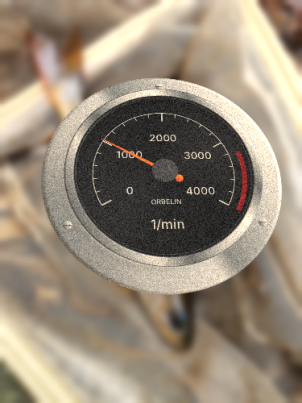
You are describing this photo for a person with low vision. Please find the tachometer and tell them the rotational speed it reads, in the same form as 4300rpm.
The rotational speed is 1000rpm
